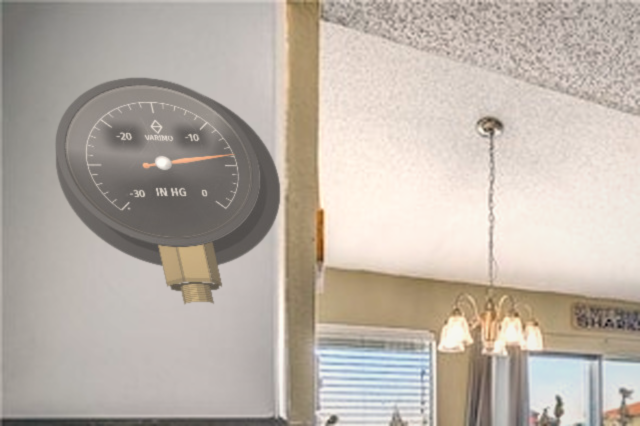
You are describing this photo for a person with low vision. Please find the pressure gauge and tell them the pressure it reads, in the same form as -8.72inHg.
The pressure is -6inHg
